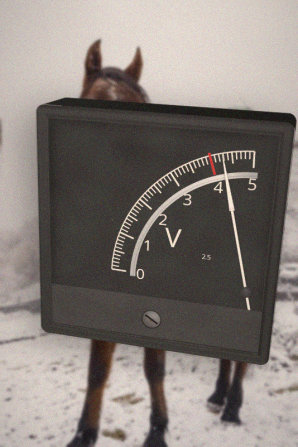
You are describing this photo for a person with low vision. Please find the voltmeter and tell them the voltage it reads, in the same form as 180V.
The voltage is 4.3V
